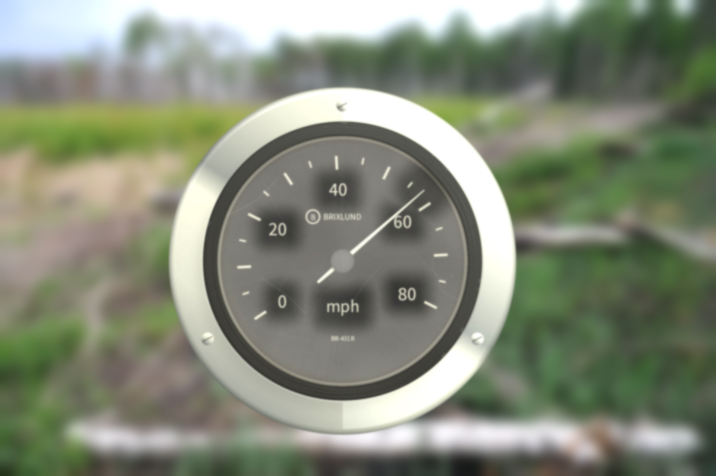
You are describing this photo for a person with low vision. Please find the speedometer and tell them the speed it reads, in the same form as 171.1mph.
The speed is 57.5mph
